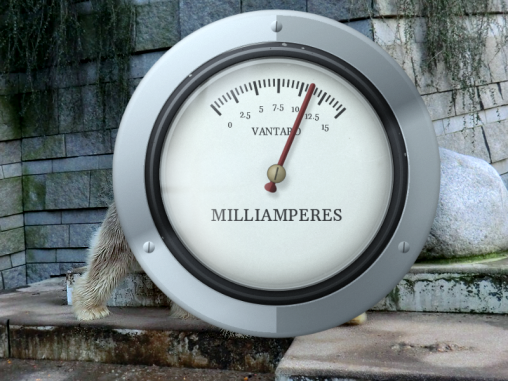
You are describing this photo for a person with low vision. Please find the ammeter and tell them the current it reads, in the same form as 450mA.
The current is 11mA
